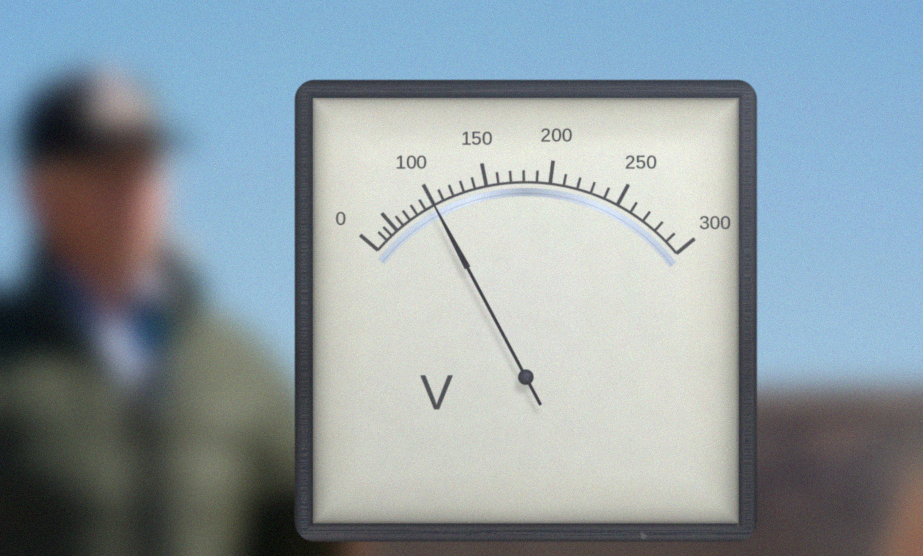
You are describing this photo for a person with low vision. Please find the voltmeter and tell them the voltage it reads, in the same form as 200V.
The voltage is 100V
